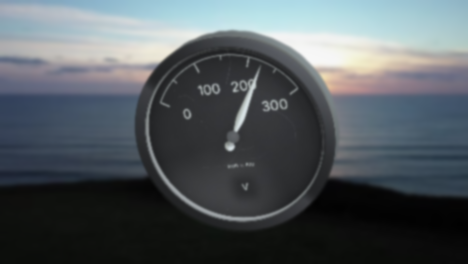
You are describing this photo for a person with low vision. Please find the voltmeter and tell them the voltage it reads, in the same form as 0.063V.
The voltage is 225V
